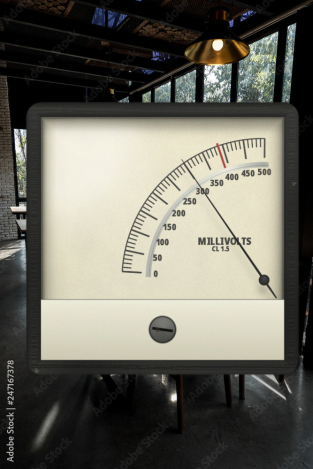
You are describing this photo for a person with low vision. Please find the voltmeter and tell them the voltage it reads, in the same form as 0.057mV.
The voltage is 300mV
